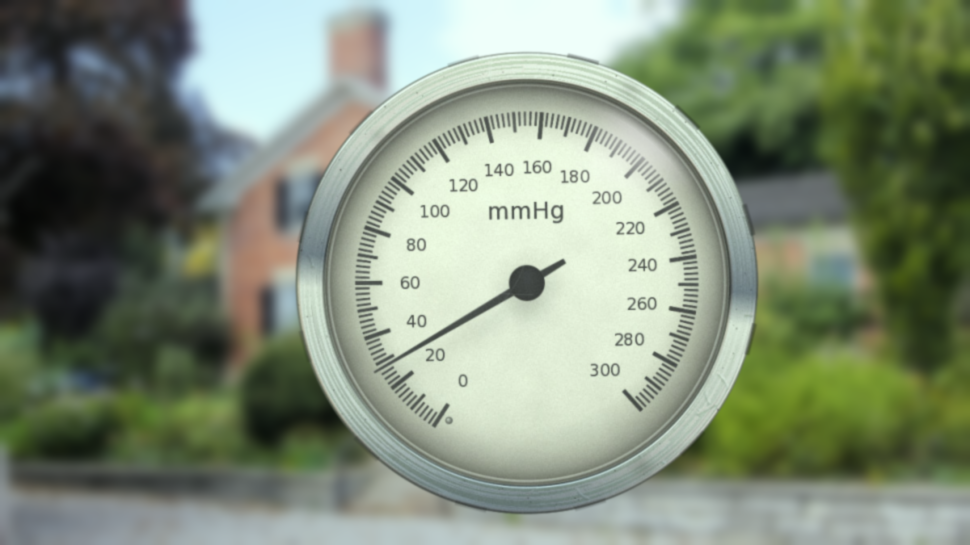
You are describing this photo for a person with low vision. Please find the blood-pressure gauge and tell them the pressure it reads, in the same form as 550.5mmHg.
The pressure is 28mmHg
